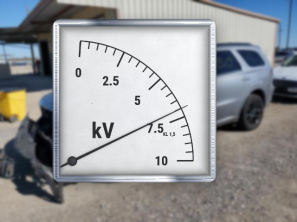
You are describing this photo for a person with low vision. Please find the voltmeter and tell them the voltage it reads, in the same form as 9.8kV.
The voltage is 7kV
